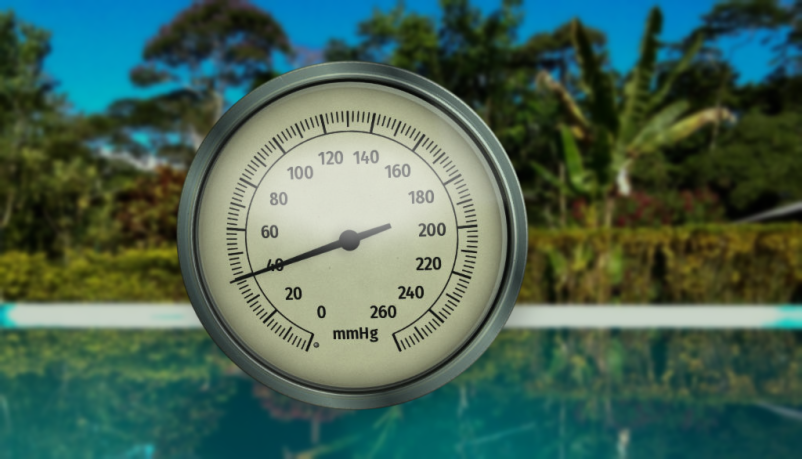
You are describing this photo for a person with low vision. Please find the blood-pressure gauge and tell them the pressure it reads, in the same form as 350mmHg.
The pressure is 40mmHg
